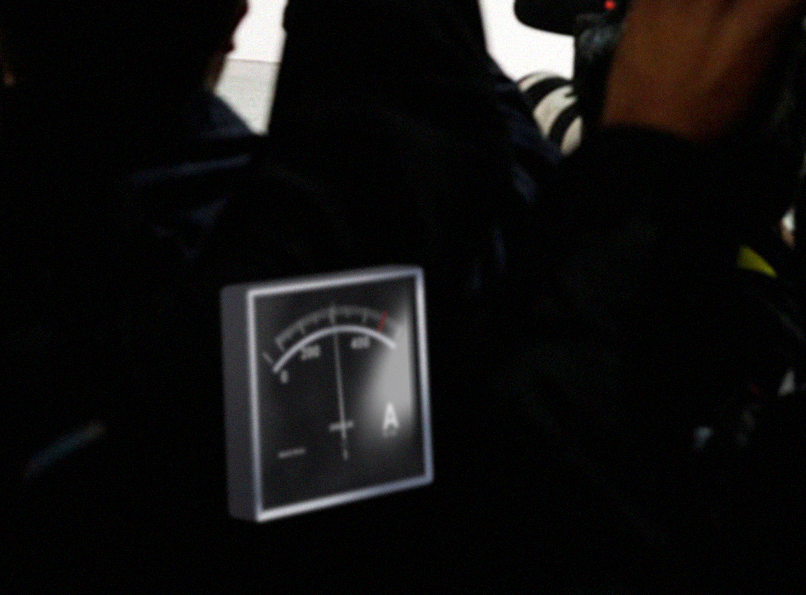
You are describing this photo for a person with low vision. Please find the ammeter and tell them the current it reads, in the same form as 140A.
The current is 300A
